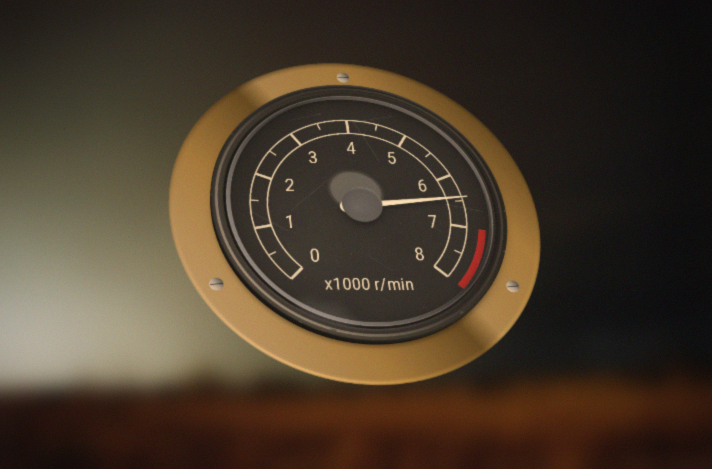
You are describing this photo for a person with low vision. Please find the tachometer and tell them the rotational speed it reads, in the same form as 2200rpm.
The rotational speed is 6500rpm
